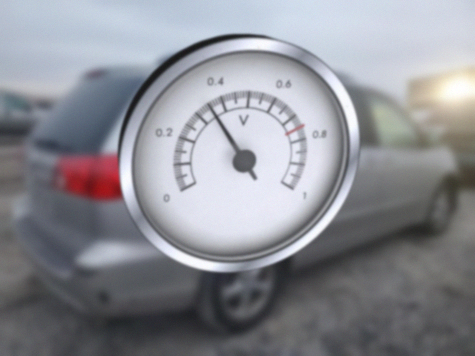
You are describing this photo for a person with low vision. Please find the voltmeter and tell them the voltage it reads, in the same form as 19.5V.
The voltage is 0.35V
